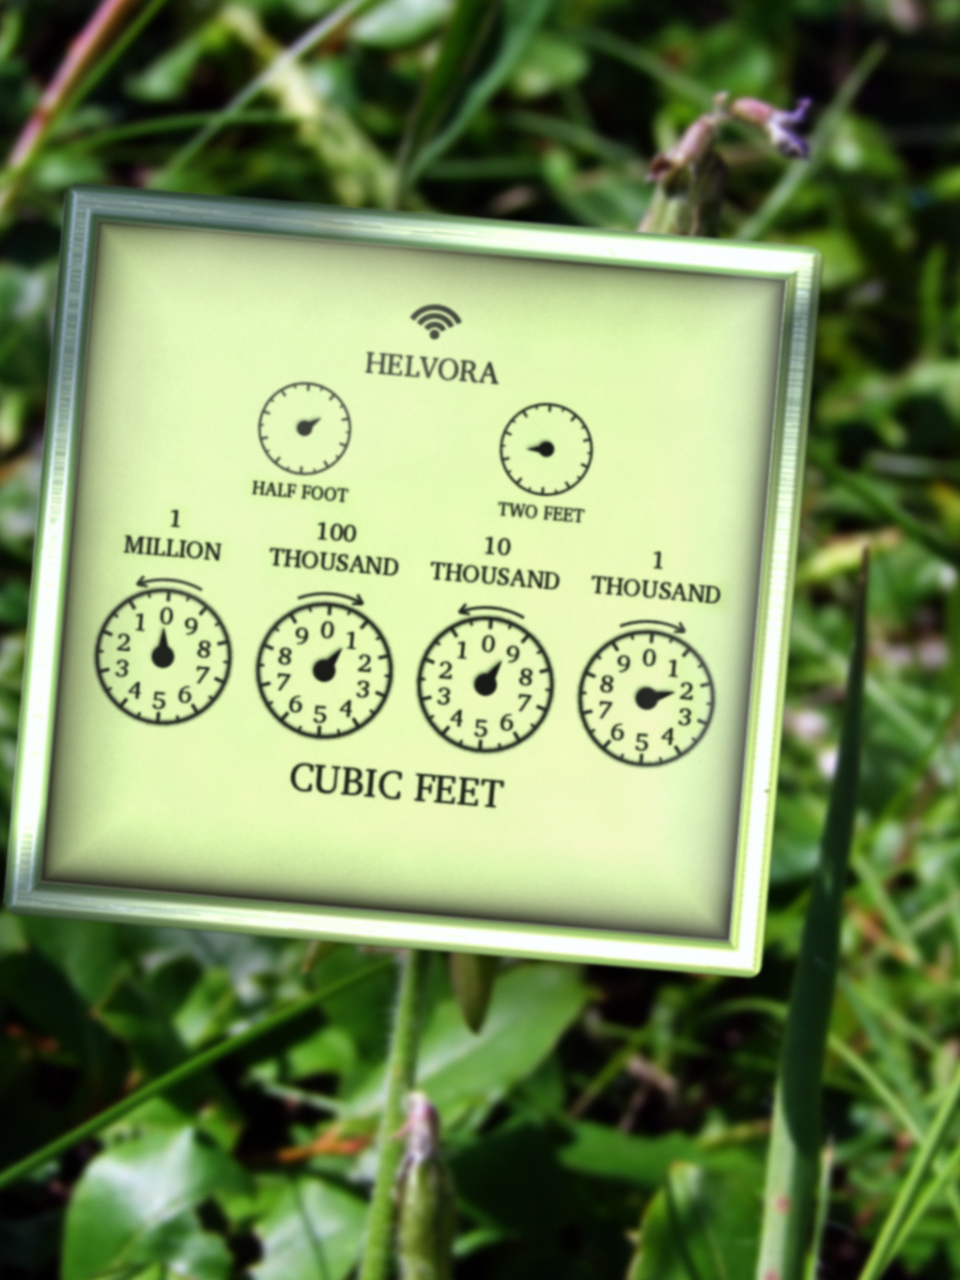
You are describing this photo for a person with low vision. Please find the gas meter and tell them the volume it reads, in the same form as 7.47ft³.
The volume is 9200ft³
